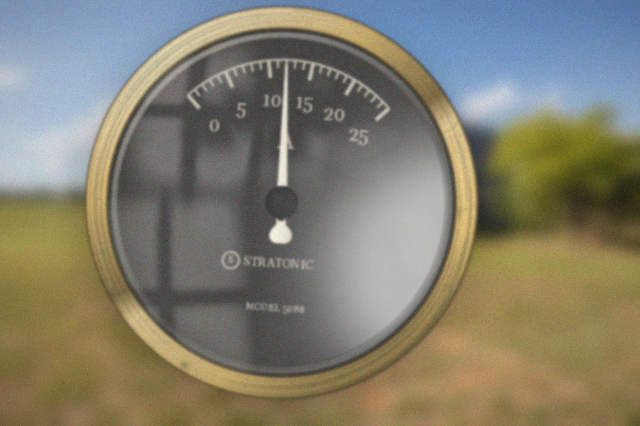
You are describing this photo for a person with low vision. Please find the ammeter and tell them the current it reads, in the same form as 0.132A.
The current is 12A
